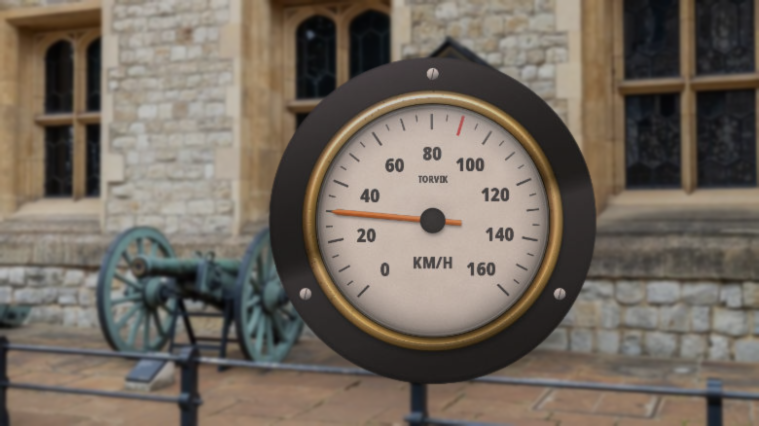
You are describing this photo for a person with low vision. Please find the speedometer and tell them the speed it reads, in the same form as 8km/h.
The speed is 30km/h
